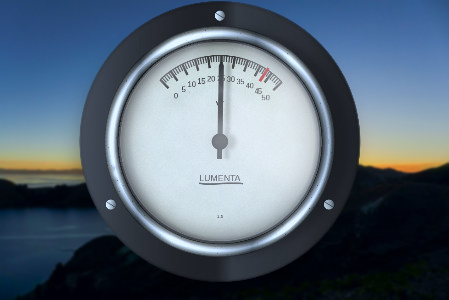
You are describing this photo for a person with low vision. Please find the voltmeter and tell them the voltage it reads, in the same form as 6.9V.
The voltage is 25V
